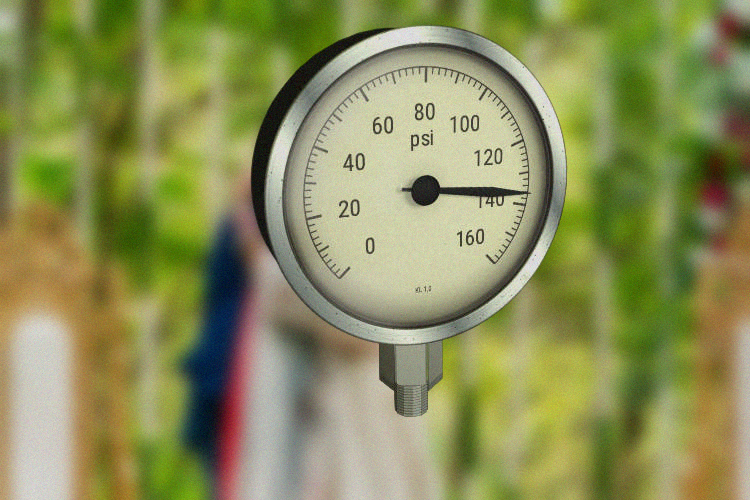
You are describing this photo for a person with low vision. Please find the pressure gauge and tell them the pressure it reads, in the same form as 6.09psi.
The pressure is 136psi
